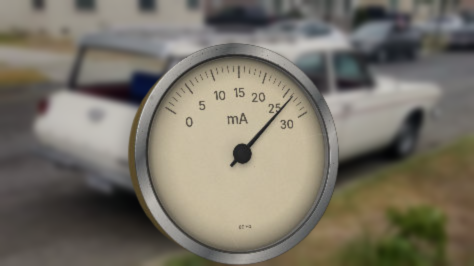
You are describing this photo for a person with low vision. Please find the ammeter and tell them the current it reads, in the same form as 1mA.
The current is 26mA
